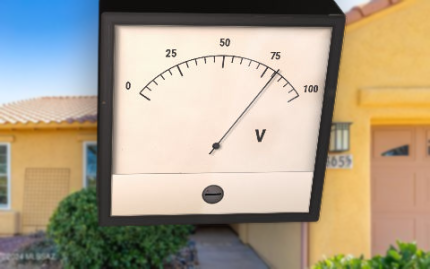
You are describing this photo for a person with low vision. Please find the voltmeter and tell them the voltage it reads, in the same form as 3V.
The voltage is 80V
